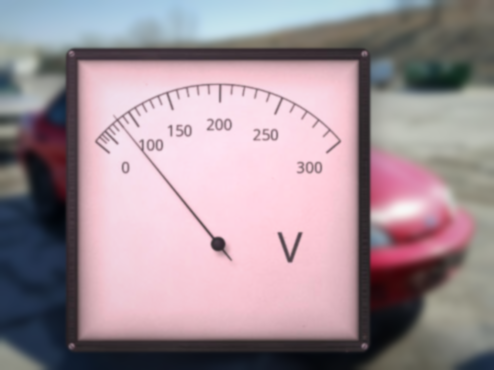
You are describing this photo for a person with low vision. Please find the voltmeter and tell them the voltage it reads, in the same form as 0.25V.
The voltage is 80V
